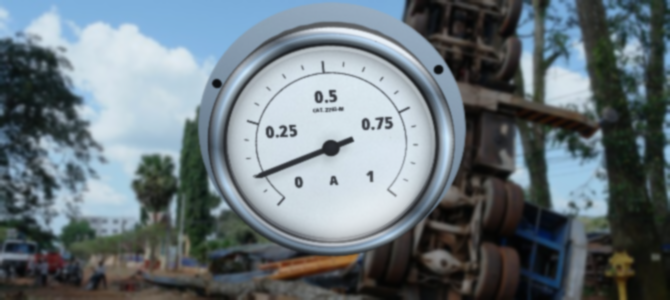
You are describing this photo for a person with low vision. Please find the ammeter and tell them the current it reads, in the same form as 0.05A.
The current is 0.1A
